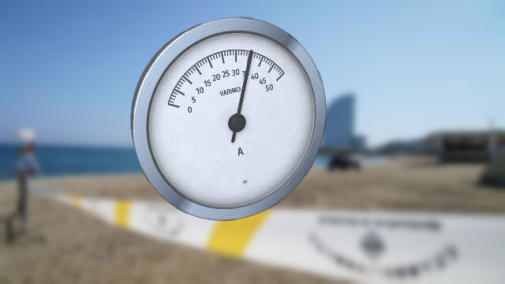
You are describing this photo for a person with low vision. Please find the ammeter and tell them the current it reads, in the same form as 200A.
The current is 35A
